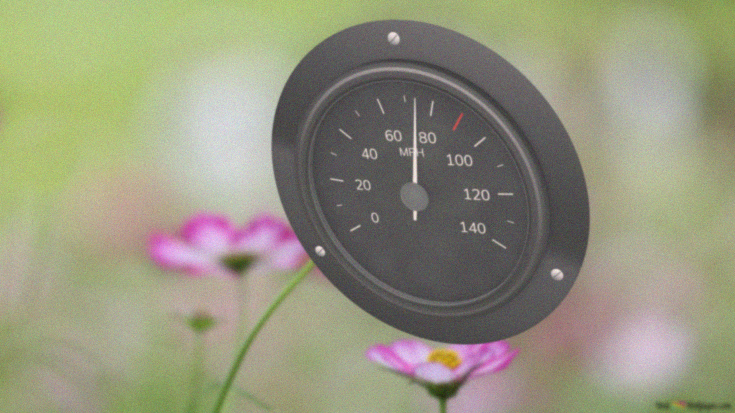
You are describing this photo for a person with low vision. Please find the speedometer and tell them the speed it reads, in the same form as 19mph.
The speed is 75mph
